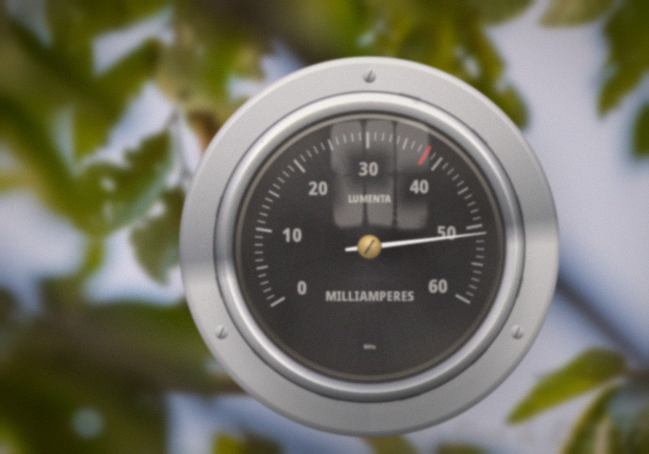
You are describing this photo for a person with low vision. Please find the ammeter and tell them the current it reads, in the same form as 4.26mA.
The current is 51mA
